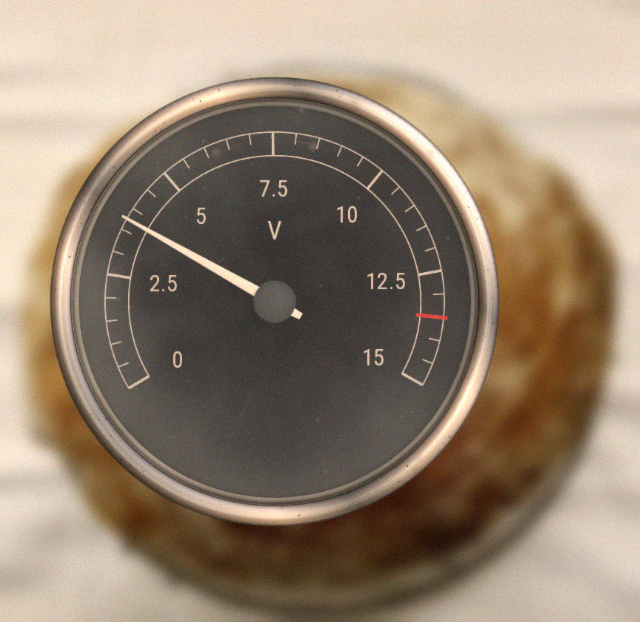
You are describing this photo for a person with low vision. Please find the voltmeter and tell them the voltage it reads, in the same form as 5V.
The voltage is 3.75V
